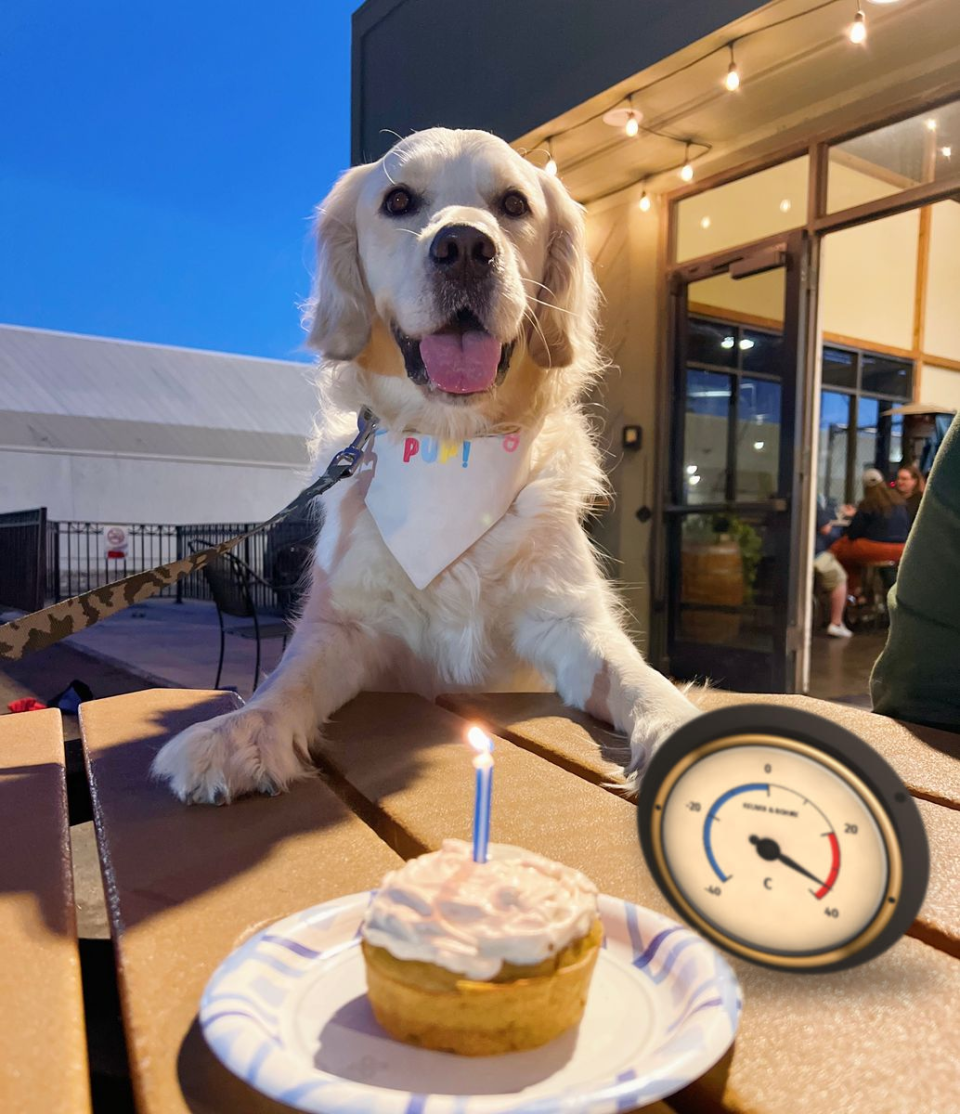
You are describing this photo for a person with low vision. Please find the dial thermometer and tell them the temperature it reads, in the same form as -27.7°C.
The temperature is 35°C
